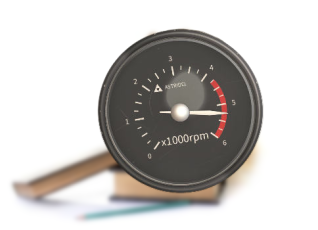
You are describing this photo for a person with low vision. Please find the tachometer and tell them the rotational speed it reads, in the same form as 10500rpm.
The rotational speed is 5250rpm
